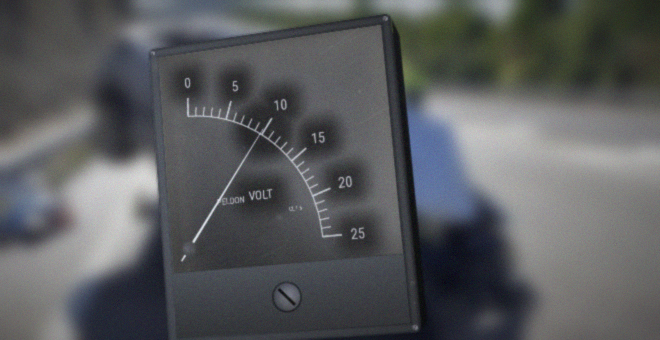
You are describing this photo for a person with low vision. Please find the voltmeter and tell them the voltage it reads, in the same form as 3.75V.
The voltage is 10V
